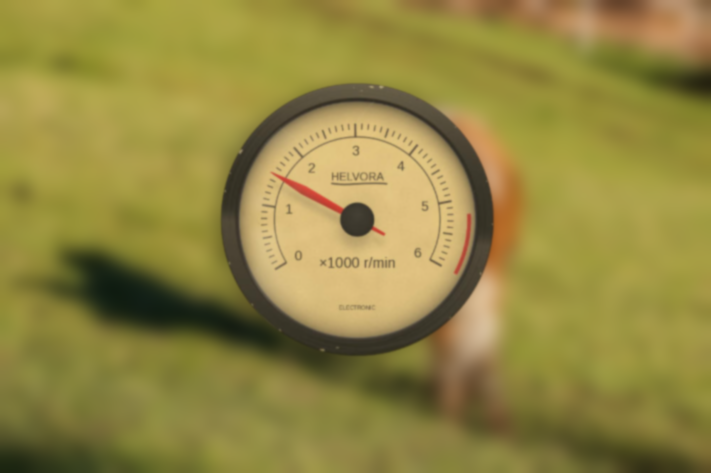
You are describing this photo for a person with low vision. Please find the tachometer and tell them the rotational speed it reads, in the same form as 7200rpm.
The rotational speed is 1500rpm
